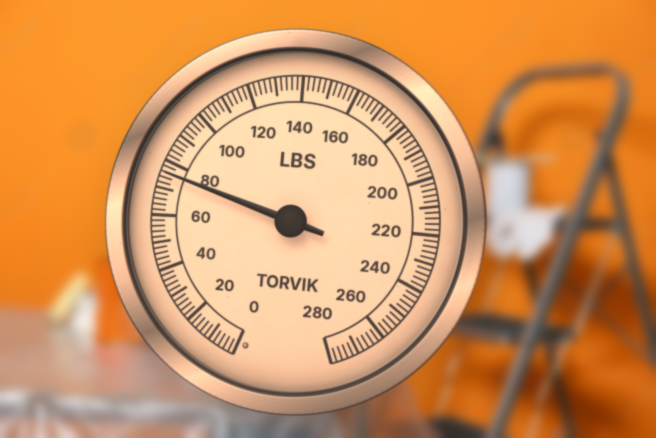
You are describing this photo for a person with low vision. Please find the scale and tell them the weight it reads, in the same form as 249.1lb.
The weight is 76lb
